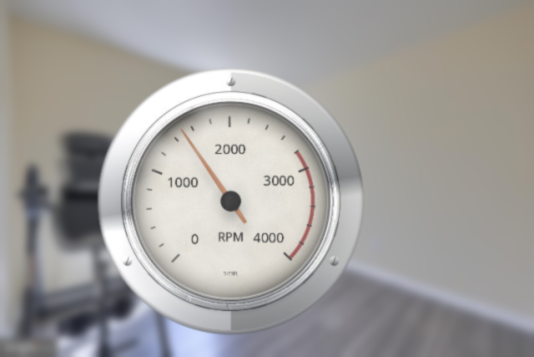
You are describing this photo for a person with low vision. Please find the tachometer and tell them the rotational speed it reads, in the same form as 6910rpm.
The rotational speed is 1500rpm
